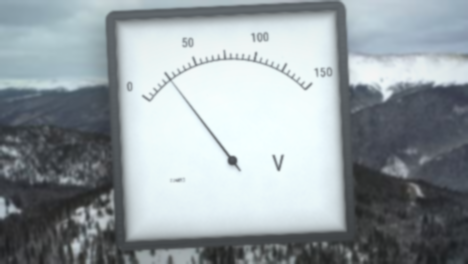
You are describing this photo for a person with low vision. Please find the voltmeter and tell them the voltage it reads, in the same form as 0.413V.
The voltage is 25V
